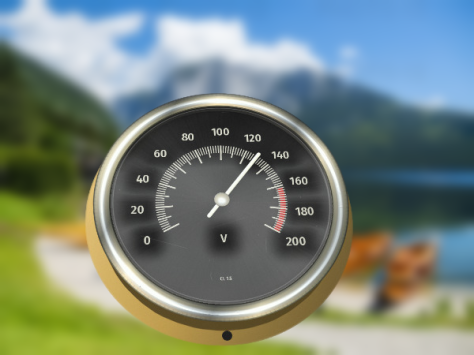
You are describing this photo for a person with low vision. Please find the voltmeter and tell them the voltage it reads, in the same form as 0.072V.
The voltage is 130V
